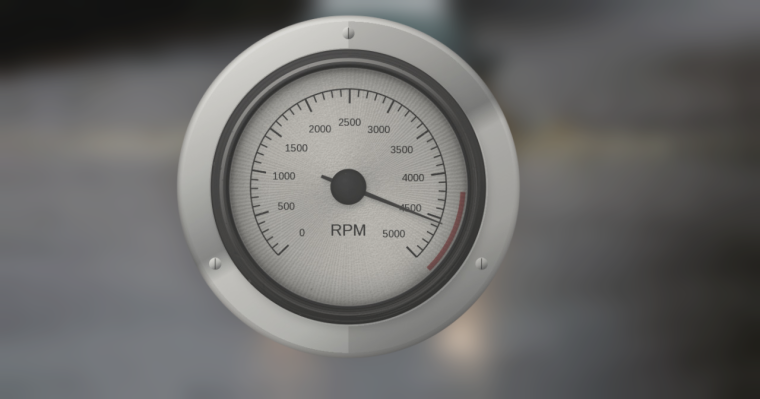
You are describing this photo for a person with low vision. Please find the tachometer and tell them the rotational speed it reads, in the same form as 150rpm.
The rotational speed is 4550rpm
